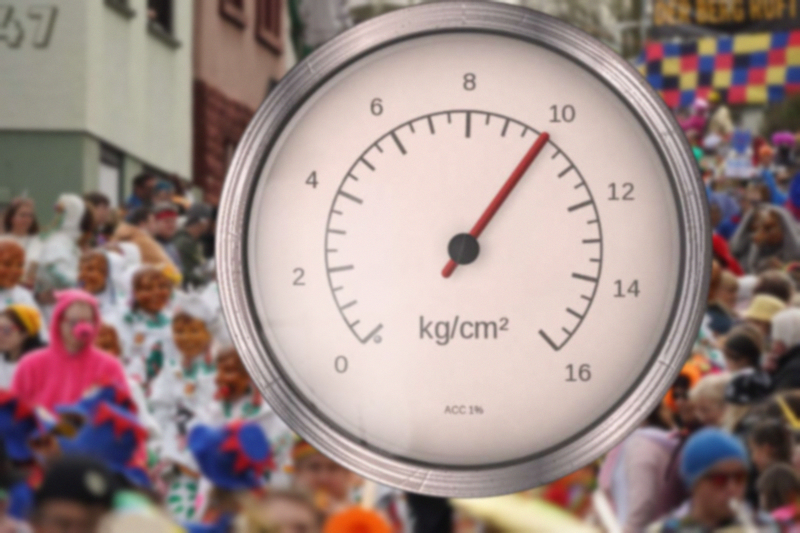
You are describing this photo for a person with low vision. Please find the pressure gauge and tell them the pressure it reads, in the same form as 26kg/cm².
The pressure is 10kg/cm²
